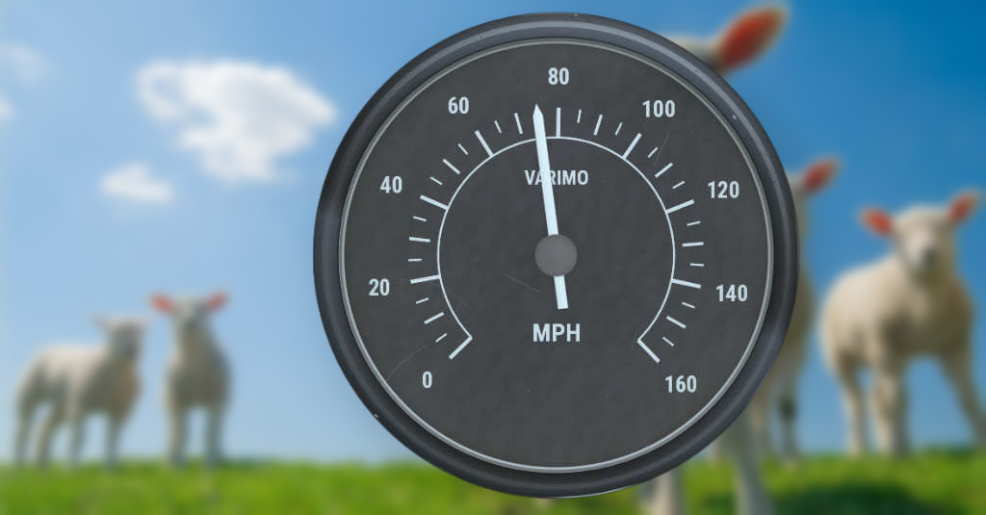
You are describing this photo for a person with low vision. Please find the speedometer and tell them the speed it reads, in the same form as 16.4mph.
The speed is 75mph
